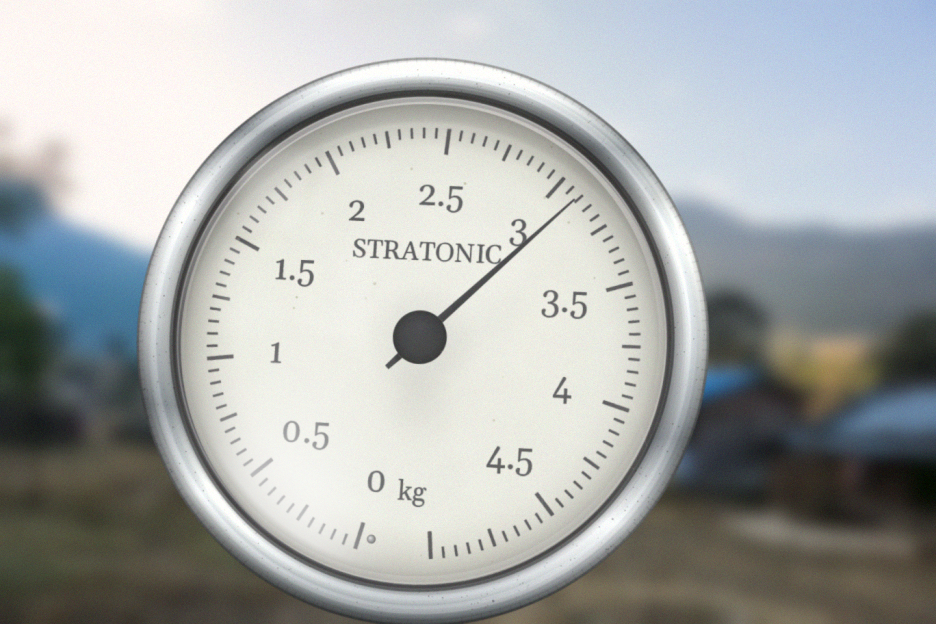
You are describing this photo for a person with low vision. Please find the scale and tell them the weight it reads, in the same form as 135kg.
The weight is 3.1kg
